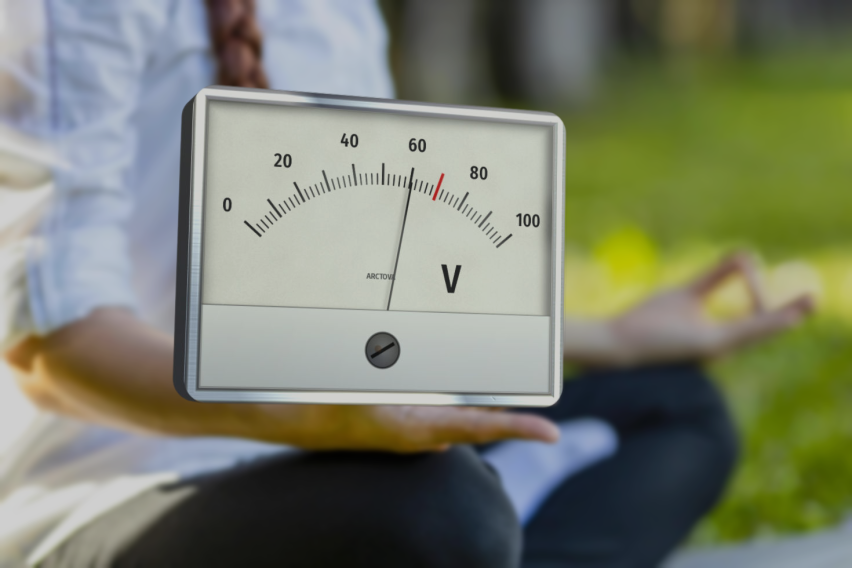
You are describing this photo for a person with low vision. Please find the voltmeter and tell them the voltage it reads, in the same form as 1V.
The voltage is 60V
